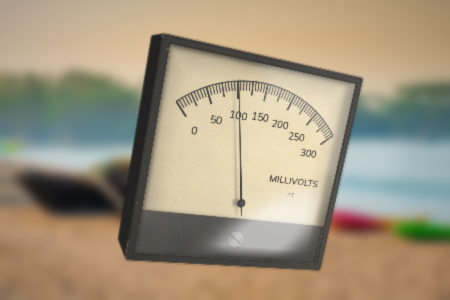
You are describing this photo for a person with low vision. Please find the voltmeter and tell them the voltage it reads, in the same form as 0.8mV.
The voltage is 100mV
